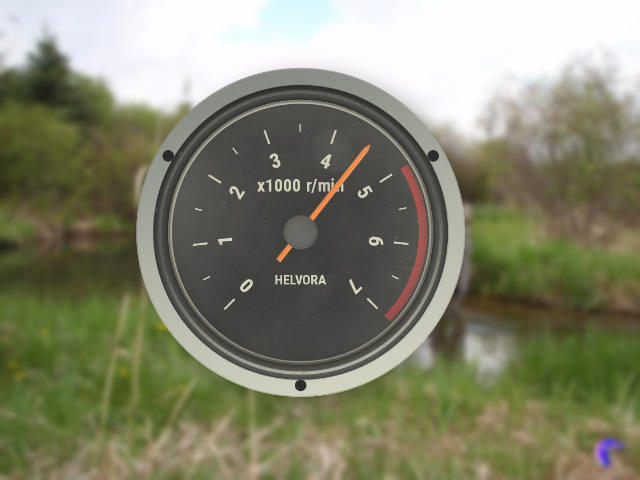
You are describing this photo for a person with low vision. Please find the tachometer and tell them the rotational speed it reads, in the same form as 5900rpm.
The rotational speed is 4500rpm
